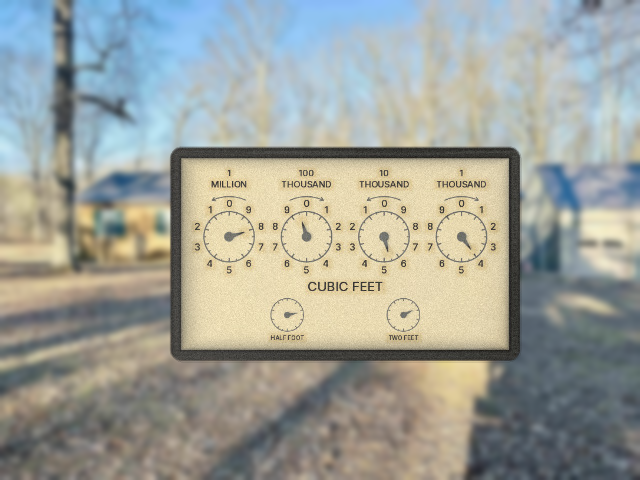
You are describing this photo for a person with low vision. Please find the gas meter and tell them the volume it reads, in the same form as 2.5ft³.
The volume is 795400ft³
